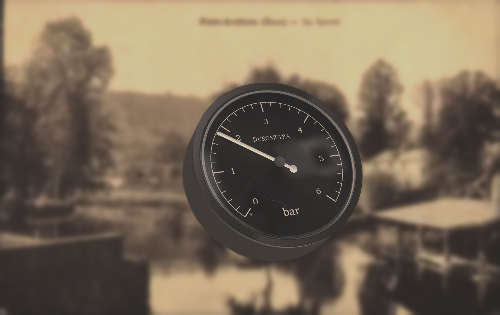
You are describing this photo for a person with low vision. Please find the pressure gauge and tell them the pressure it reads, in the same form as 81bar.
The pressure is 1.8bar
